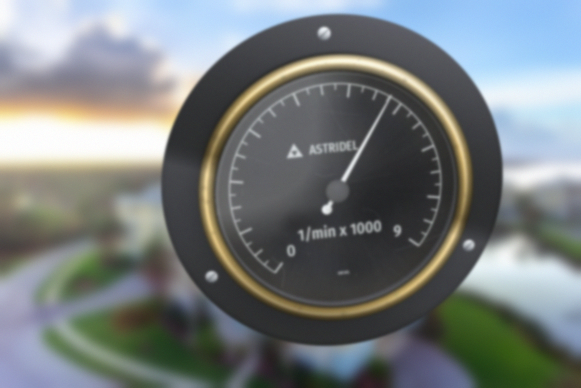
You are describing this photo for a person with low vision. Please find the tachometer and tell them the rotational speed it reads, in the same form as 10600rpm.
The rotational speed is 5750rpm
